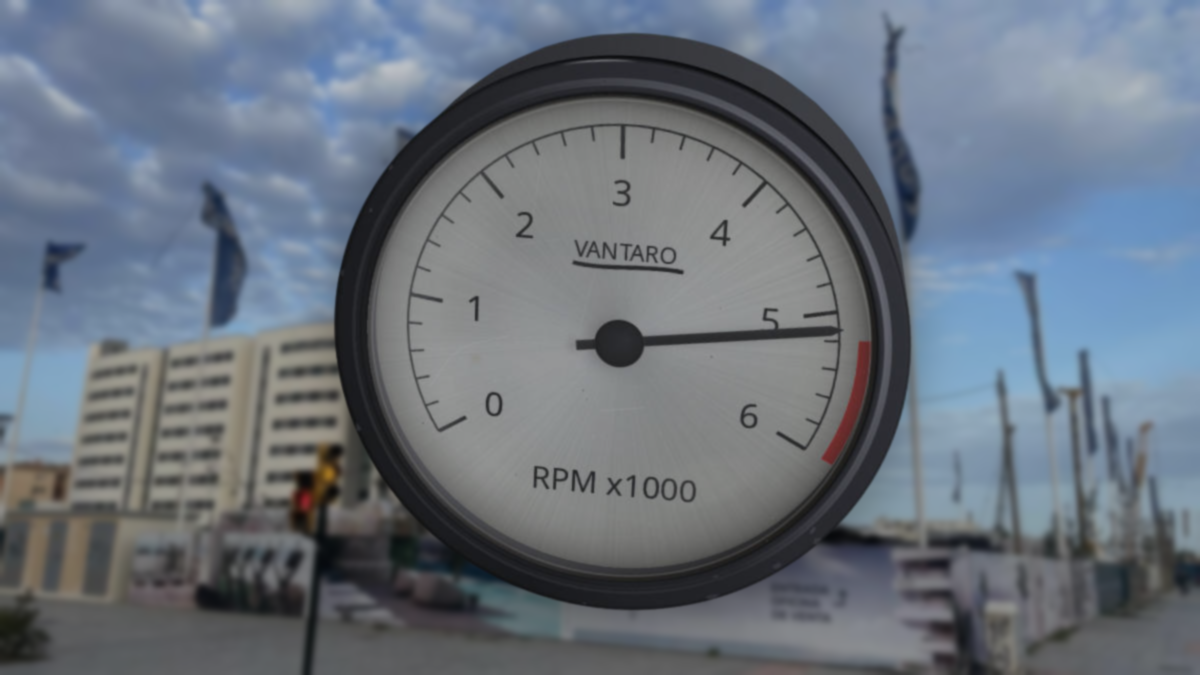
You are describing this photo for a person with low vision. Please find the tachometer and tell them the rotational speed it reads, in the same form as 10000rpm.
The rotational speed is 5100rpm
